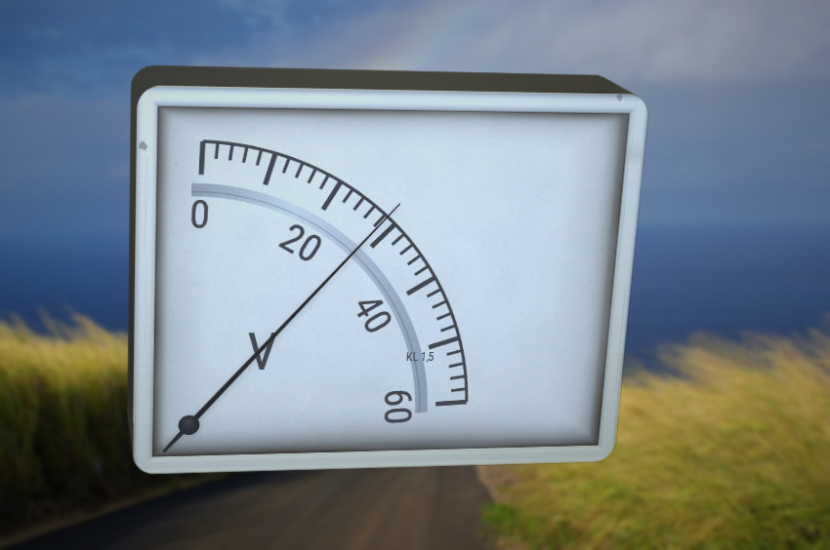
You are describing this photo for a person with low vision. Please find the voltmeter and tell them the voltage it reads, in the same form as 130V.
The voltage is 28V
